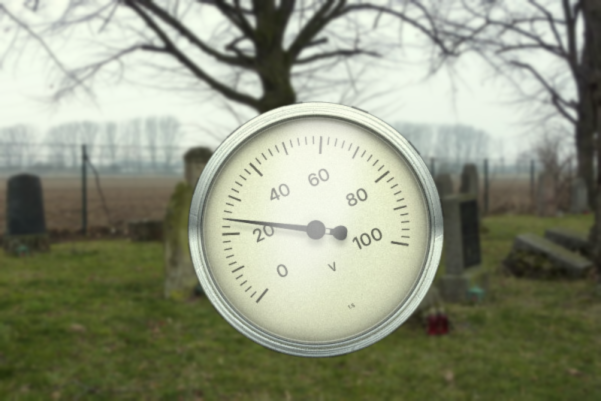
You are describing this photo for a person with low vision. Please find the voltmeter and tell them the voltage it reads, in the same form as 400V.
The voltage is 24V
